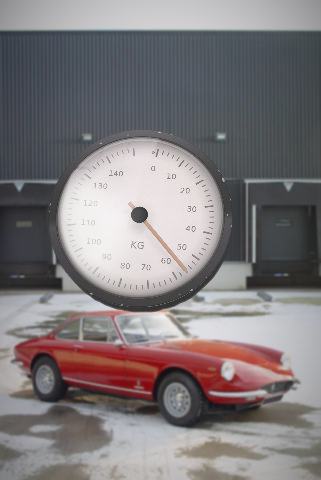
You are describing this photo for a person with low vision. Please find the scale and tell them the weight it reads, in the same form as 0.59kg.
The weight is 56kg
